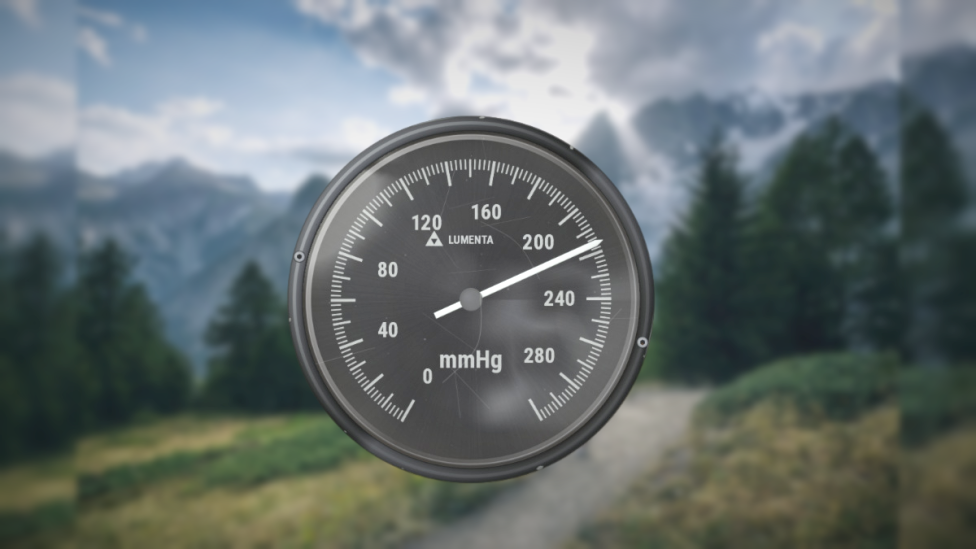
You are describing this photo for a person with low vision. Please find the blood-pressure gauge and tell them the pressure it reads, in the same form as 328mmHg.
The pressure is 216mmHg
